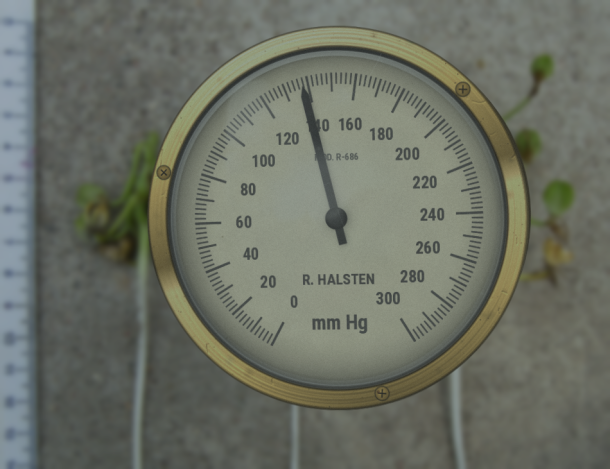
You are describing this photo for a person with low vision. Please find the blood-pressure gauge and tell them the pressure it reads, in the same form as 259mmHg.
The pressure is 138mmHg
